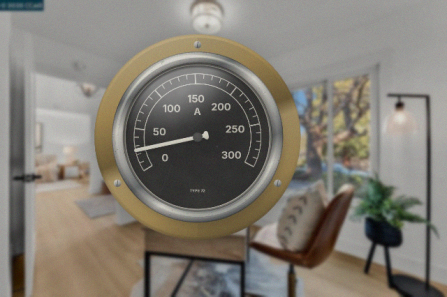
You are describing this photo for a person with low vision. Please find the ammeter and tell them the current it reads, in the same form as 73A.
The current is 25A
